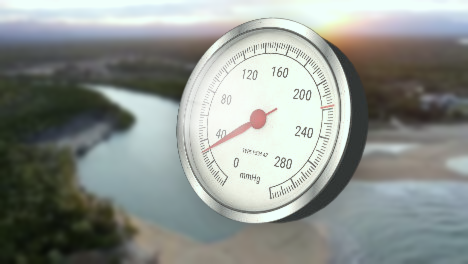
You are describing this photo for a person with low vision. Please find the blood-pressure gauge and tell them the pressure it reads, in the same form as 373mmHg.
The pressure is 30mmHg
